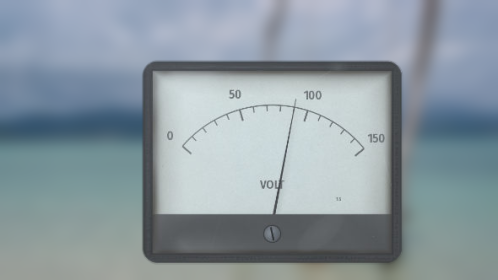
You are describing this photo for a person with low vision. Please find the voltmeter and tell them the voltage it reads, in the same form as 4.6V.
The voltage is 90V
